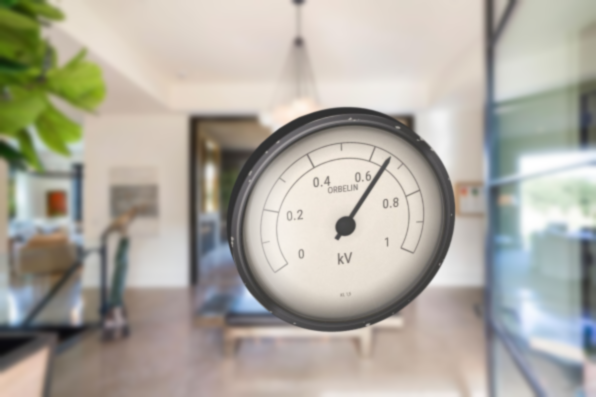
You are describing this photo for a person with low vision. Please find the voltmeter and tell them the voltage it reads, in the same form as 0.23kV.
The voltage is 0.65kV
